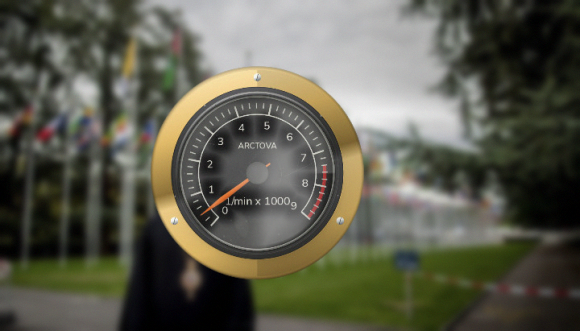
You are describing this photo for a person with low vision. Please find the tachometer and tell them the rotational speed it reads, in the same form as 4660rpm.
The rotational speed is 400rpm
